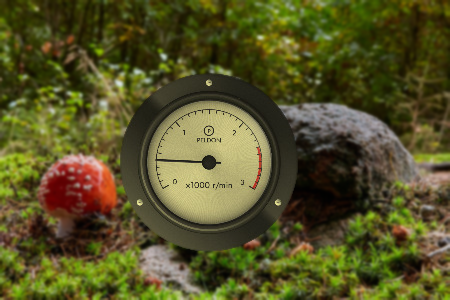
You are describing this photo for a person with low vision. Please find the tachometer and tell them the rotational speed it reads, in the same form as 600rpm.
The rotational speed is 400rpm
